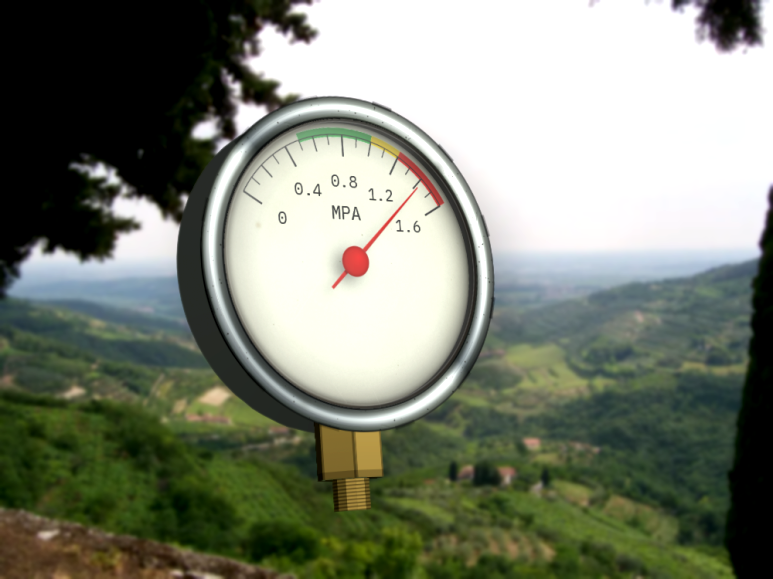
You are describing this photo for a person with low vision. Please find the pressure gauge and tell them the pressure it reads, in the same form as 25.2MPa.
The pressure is 1.4MPa
